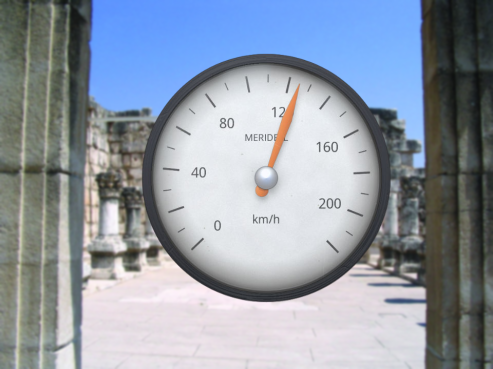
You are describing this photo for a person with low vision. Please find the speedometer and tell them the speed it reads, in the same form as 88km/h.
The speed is 125km/h
